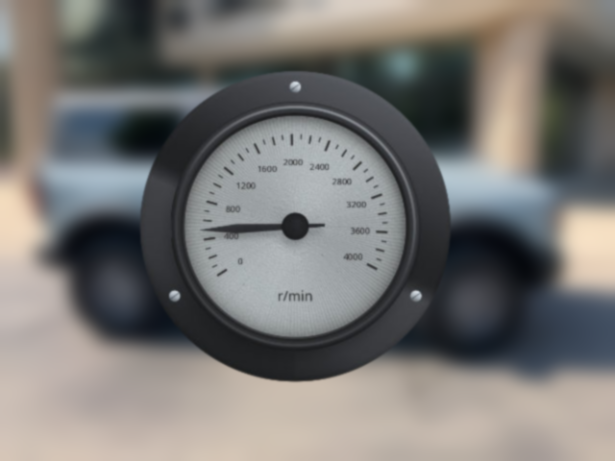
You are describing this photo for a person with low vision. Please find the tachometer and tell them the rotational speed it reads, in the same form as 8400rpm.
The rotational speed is 500rpm
